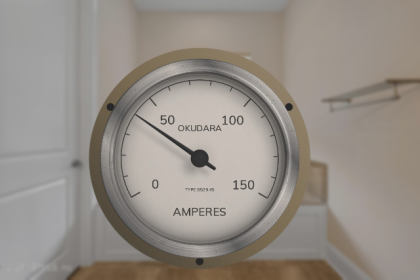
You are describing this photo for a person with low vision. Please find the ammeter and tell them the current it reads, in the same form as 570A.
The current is 40A
